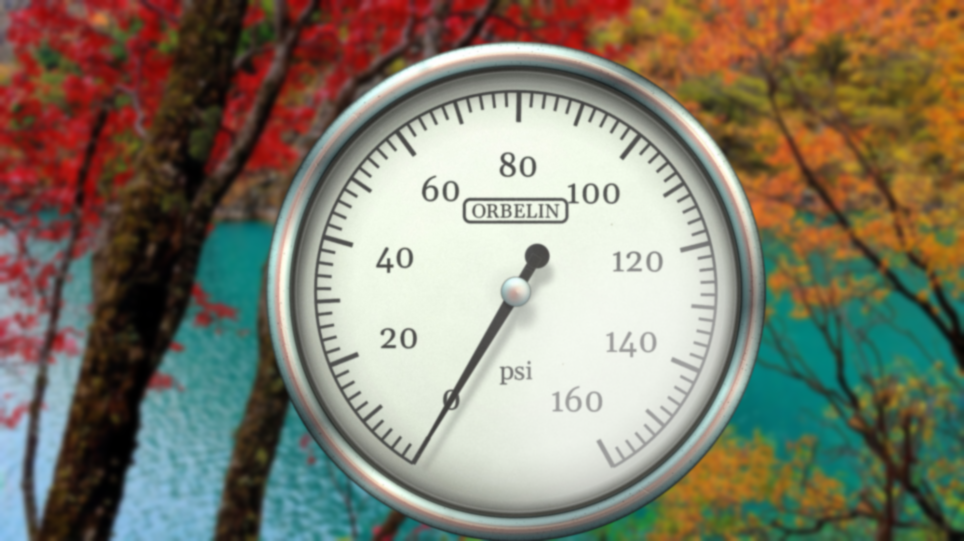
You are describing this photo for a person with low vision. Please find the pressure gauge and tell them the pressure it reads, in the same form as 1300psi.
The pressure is 0psi
